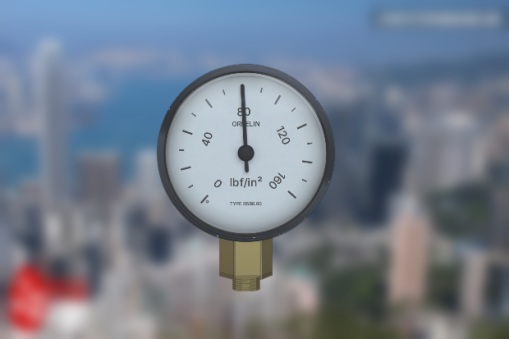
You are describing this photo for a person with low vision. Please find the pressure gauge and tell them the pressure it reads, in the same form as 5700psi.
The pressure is 80psi
